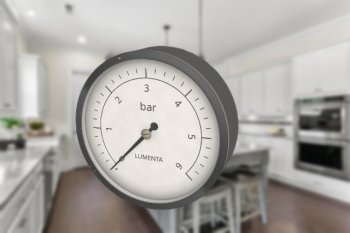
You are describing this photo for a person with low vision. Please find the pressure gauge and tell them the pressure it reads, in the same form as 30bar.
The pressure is 0bar
